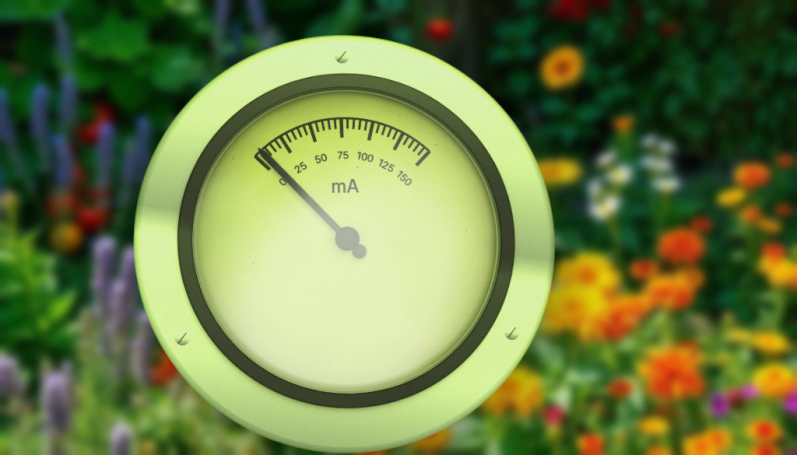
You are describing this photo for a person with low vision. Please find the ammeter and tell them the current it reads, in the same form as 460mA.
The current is 5mA
